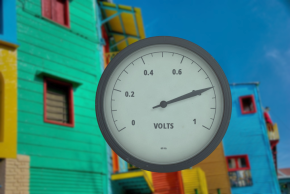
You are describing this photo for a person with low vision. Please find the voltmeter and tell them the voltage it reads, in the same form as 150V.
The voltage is 0.8V
